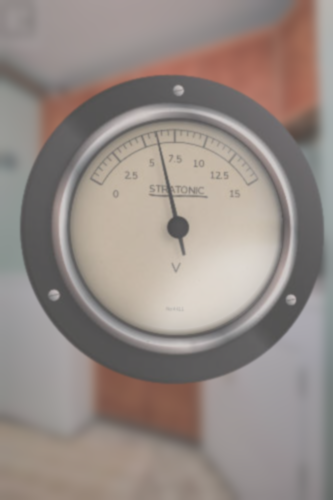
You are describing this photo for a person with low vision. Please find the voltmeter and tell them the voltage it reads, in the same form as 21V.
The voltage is 6V
